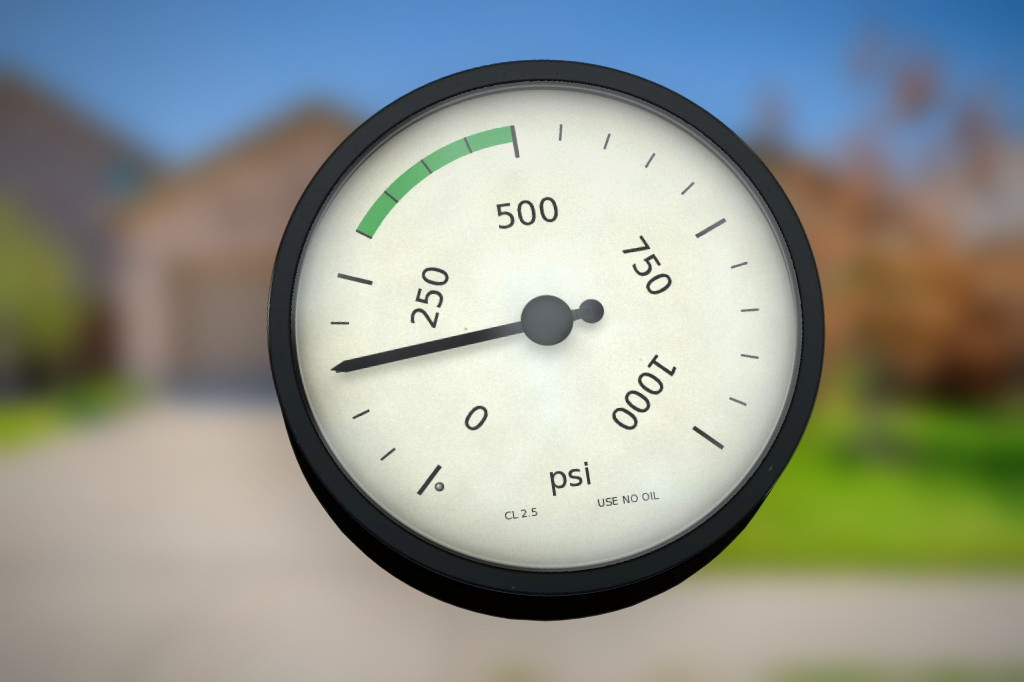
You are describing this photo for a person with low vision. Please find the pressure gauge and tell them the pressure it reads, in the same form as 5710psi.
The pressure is 150psi
